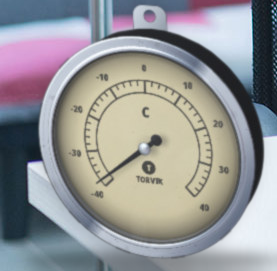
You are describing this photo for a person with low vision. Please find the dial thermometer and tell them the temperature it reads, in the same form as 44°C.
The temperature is -38°C
